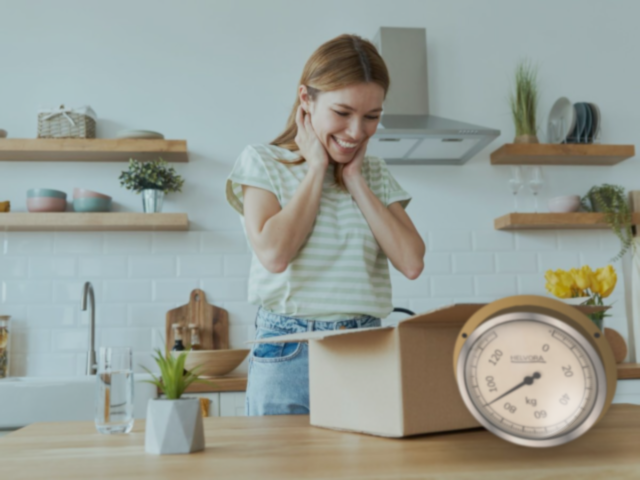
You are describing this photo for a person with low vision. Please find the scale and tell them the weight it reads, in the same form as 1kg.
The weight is 90kg
